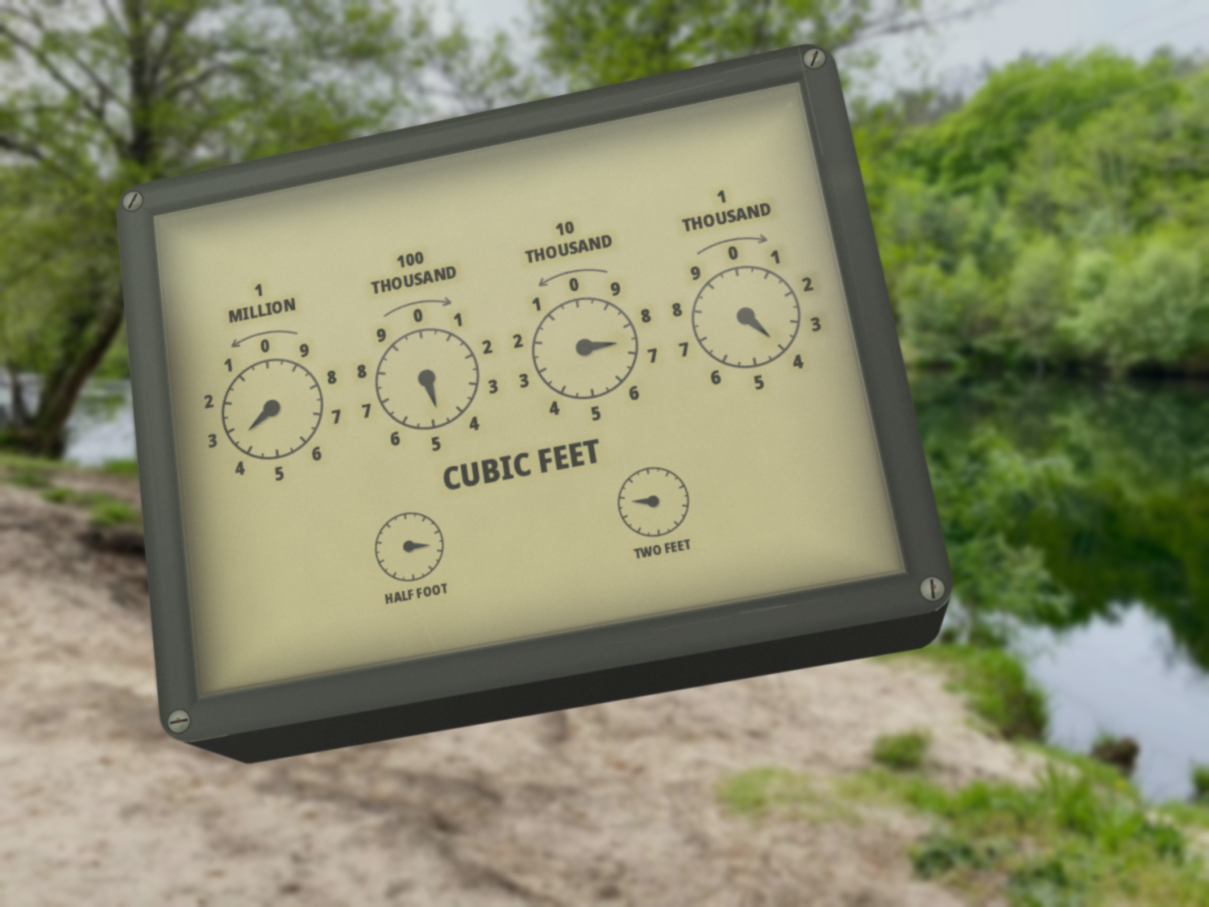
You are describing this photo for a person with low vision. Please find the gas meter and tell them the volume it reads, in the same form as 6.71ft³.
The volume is 347400ft³
